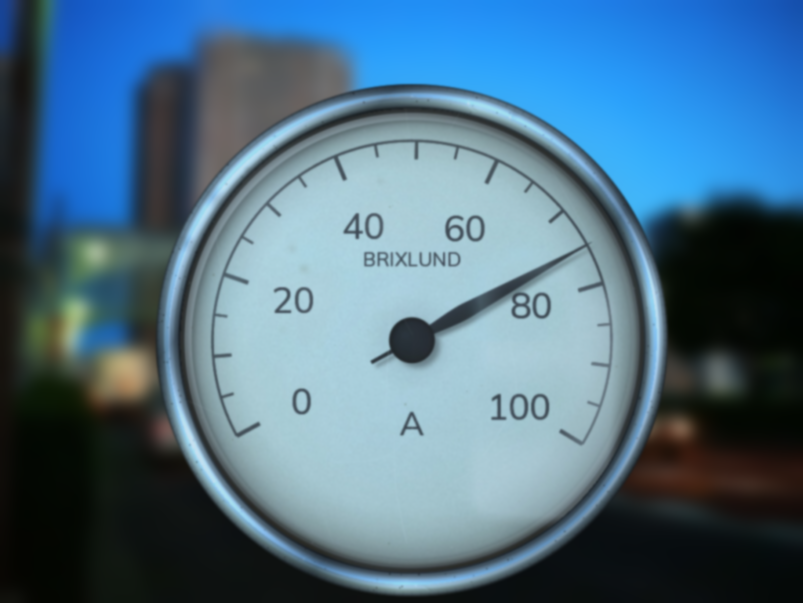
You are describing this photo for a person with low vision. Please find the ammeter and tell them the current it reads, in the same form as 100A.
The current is 75A
